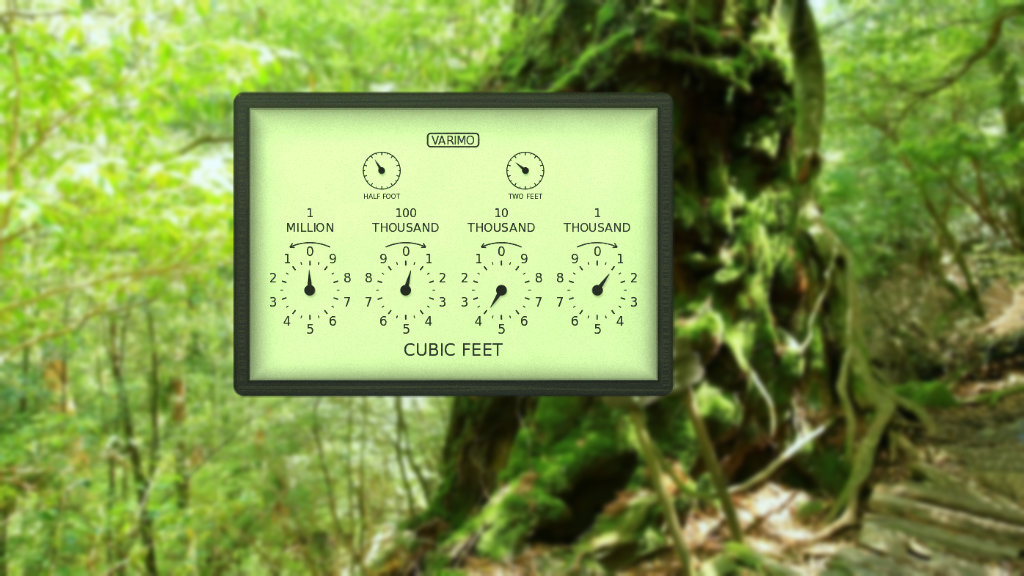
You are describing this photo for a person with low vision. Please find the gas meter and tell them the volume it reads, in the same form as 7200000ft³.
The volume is 4100ft³
